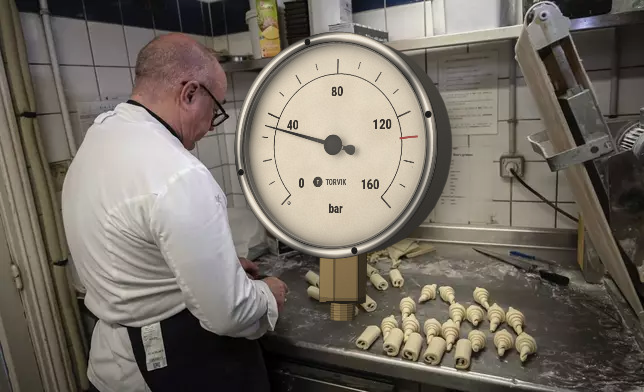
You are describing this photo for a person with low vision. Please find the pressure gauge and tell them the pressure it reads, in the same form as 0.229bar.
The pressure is 35bar
